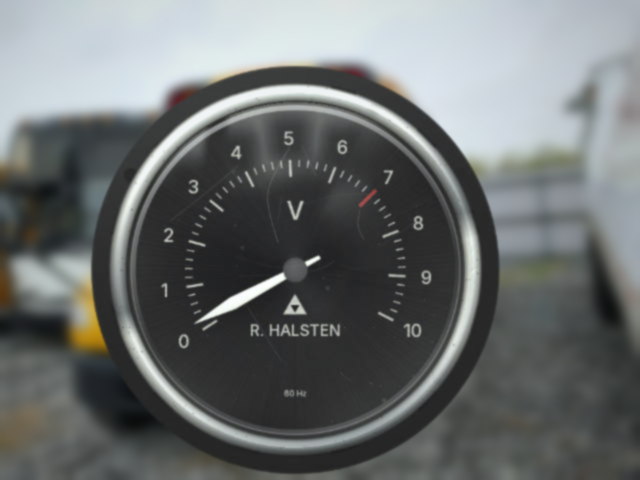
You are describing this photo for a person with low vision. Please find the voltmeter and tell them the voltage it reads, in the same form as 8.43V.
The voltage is 0.2V
